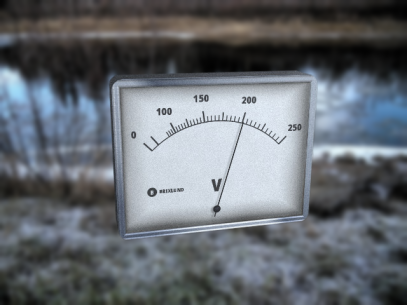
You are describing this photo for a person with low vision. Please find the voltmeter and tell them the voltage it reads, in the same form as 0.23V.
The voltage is 200V
